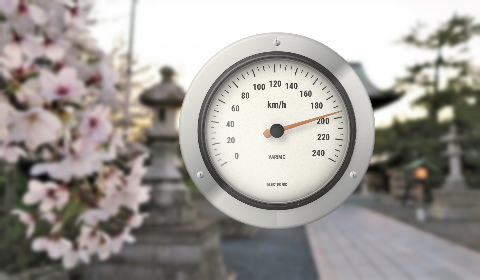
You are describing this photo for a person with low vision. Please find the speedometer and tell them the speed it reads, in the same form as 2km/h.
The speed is 195km/h
